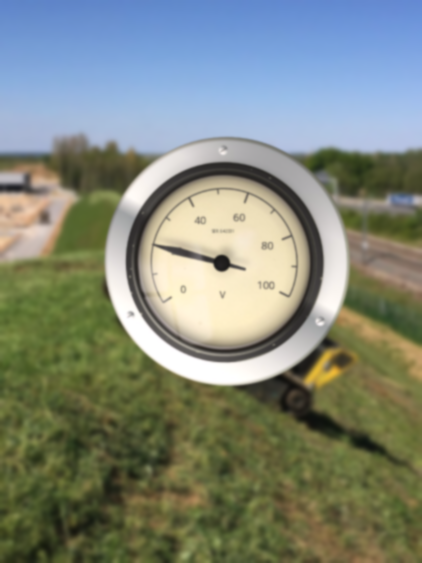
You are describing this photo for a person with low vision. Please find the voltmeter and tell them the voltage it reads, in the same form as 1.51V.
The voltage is 20V
